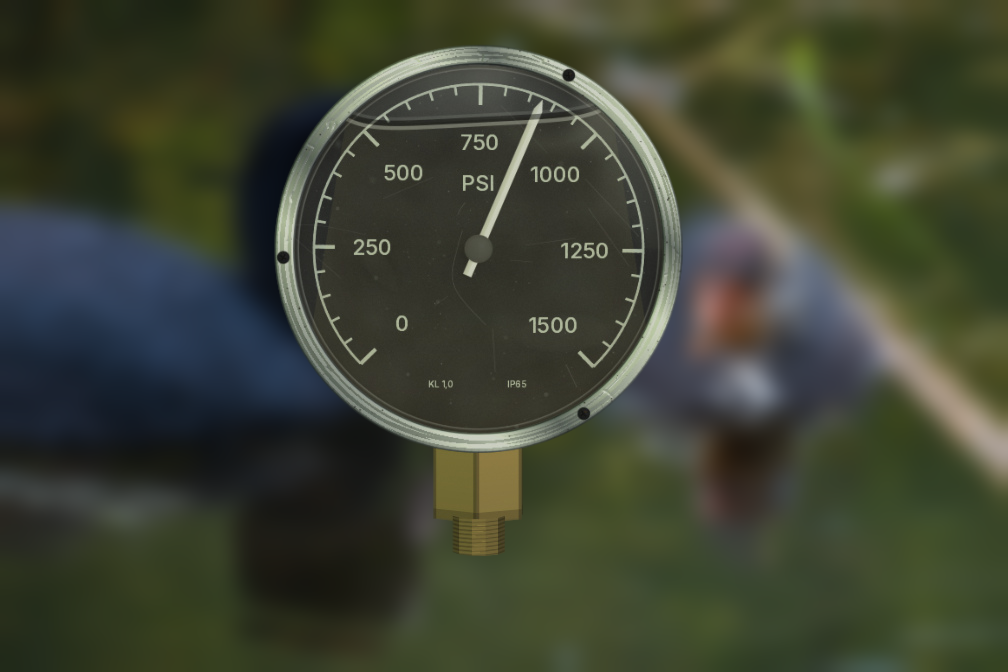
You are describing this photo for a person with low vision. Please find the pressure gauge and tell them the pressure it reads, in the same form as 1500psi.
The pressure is 875psi
